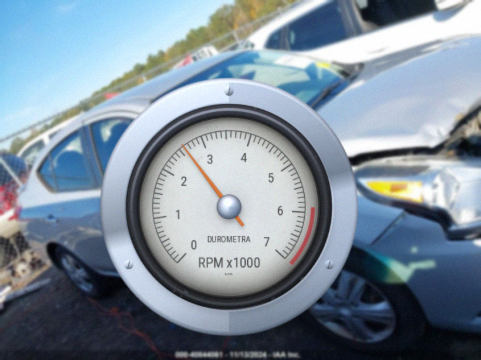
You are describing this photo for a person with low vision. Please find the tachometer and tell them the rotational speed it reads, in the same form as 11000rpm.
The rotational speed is 2600rpm
